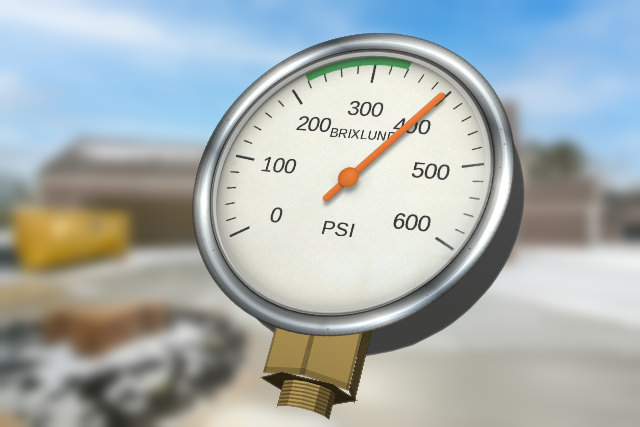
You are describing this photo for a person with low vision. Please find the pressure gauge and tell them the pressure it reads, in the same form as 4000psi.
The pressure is 400psi
